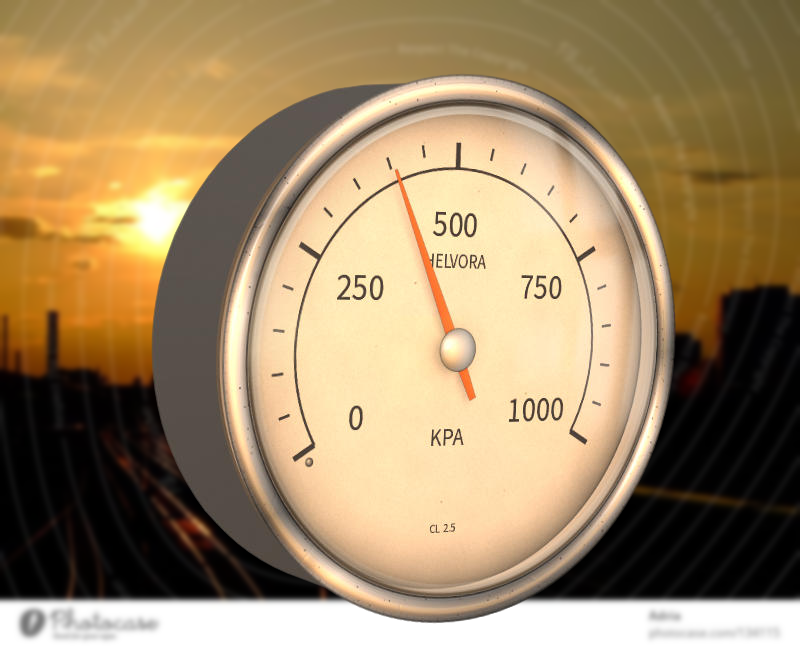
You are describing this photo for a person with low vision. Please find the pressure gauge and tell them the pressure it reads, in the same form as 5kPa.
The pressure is 400kPa
